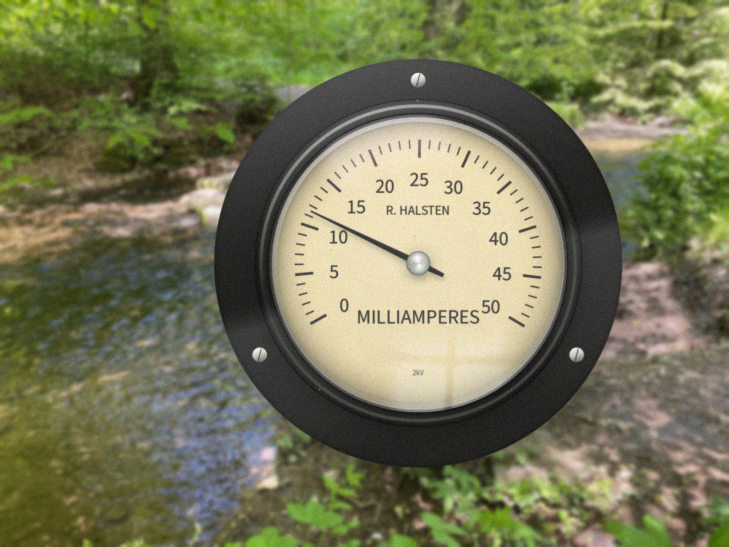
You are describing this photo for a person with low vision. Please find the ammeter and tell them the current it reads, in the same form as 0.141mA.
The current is 11.5mA
